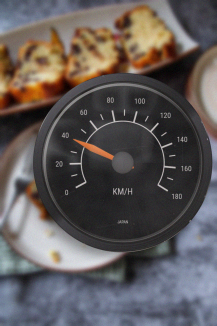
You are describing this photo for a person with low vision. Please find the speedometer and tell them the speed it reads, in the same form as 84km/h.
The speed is 40km/h
